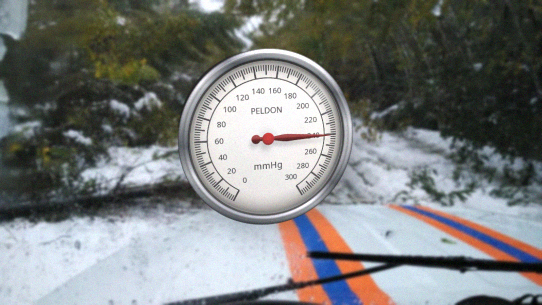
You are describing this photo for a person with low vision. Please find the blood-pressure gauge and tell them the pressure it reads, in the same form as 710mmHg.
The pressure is 240mmHg
